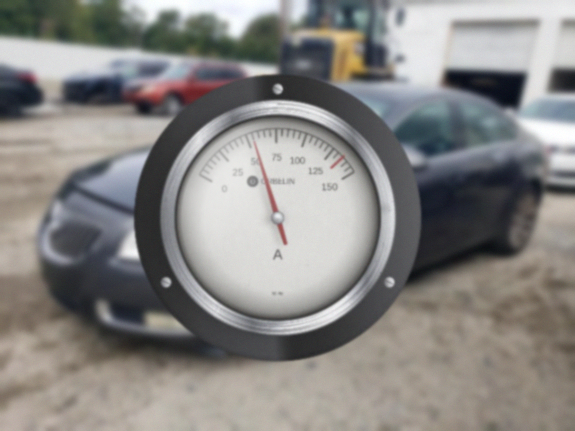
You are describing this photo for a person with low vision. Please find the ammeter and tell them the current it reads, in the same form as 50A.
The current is 55A
